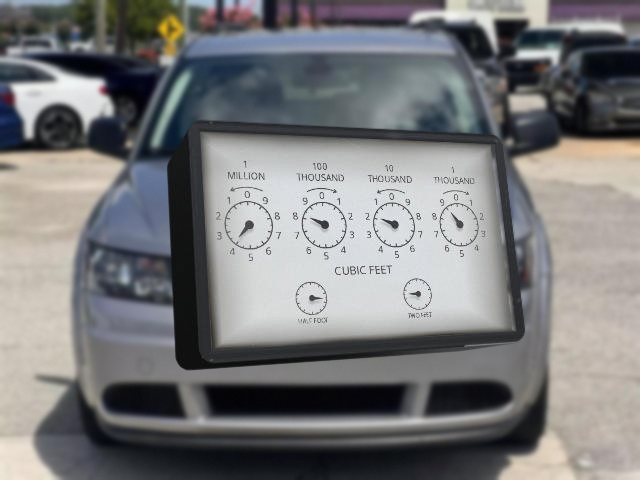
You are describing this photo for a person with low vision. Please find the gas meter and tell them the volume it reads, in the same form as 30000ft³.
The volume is 381900ft³
